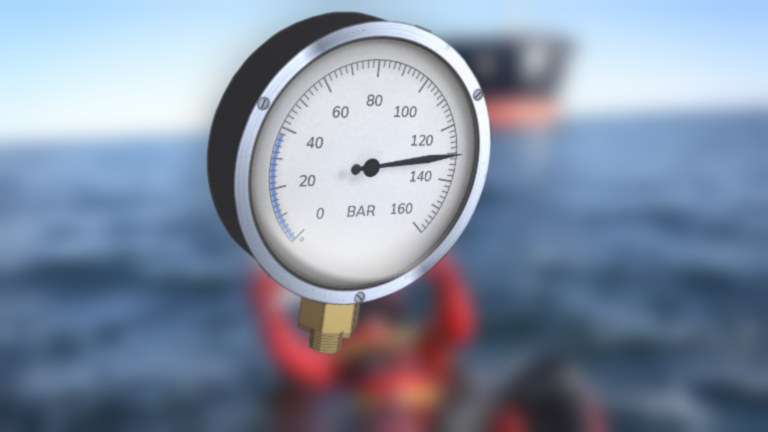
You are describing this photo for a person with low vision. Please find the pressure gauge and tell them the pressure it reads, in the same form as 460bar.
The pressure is 130bar
